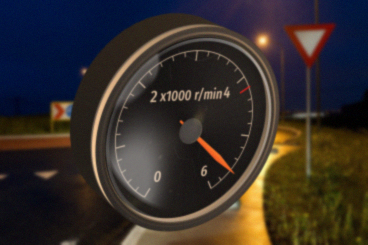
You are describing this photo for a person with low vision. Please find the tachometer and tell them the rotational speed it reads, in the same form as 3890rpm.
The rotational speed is 5600rpm
